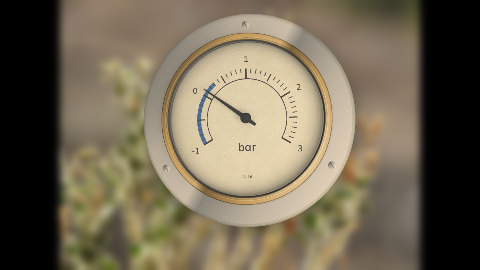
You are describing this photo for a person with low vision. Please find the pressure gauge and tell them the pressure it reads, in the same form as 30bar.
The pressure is 0.1bar
